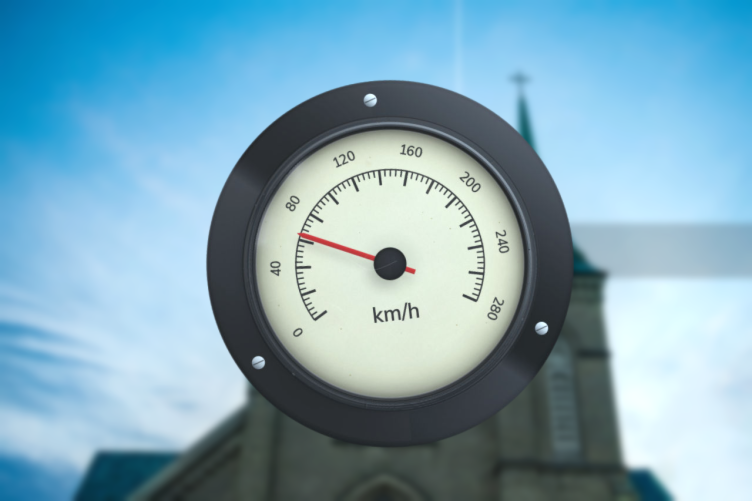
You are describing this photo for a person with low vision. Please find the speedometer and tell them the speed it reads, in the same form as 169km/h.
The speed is 64km/h
